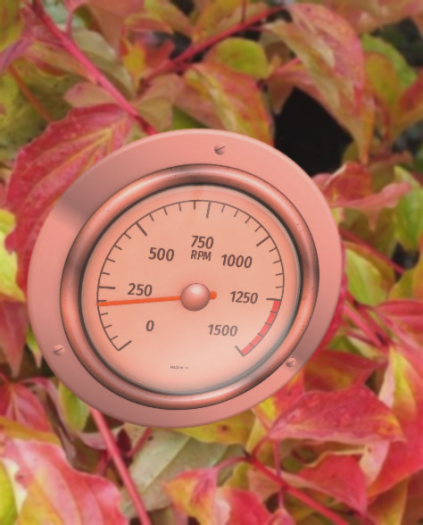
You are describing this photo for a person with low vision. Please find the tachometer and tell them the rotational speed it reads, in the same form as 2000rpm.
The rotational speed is 200rpm
